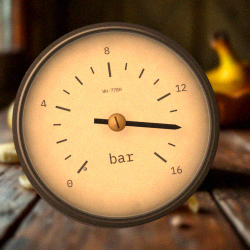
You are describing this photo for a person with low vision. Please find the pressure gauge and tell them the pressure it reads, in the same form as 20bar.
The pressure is 14bar
